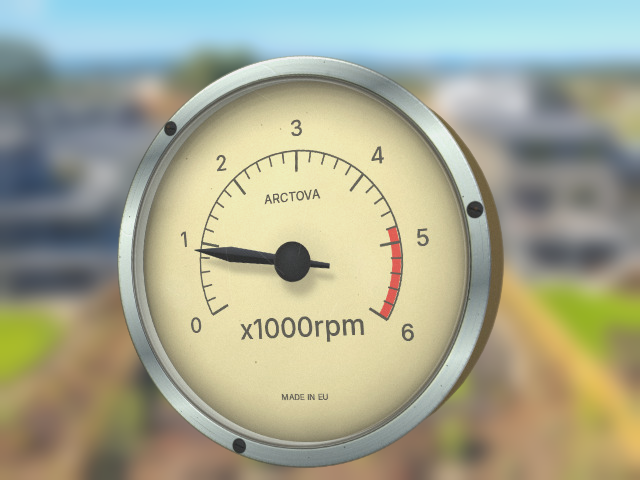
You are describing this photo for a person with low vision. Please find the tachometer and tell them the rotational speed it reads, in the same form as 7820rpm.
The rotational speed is 900rpm
